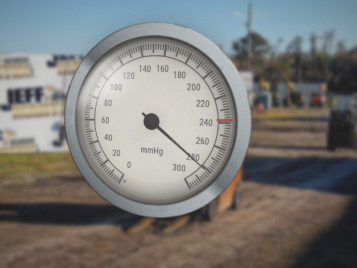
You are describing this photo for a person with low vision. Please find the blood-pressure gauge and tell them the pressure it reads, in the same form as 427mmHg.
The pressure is 280mmHg
